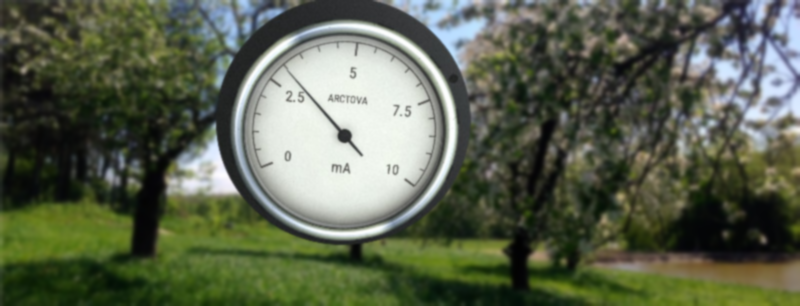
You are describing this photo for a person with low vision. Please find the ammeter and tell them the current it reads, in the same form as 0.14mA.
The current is 3mA
